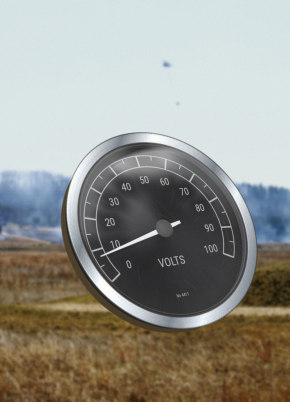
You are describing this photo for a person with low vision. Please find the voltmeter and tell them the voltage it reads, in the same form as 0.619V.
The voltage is 7.5V
